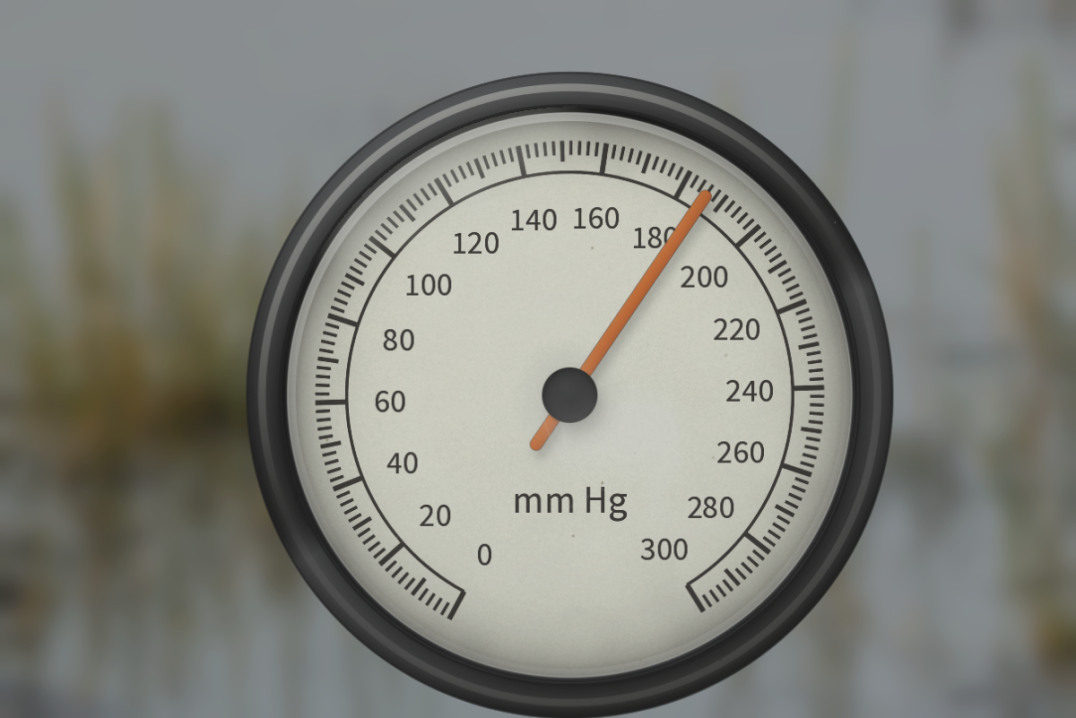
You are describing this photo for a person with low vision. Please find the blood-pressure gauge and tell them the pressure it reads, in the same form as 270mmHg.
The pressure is 186mmHg
